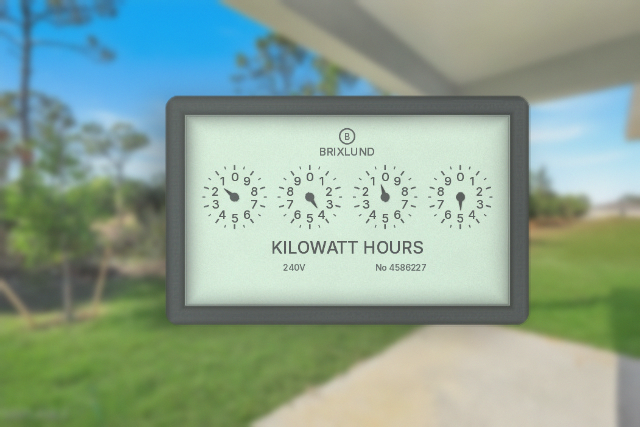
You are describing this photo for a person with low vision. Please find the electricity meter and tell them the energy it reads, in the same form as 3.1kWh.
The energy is 1405kWh
